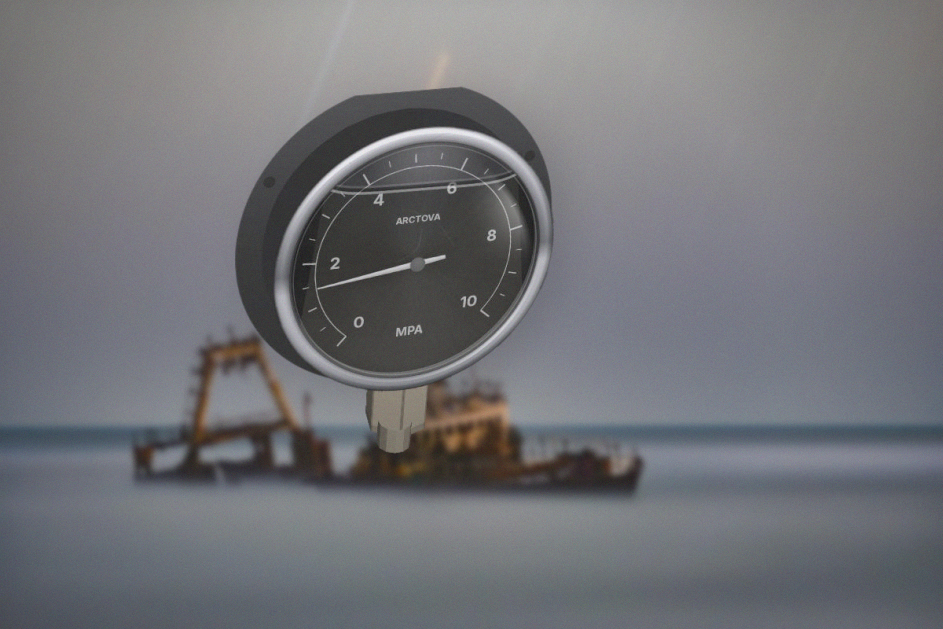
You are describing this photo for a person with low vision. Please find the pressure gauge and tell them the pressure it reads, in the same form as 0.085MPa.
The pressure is 1.5MPa
